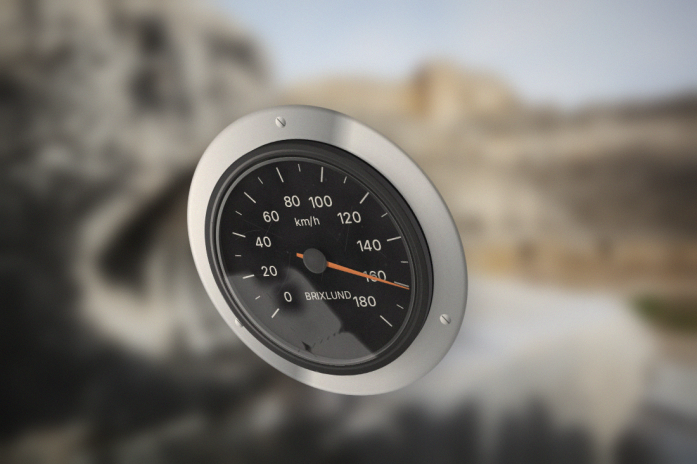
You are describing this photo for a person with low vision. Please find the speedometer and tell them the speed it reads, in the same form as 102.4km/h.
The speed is 160km/h
